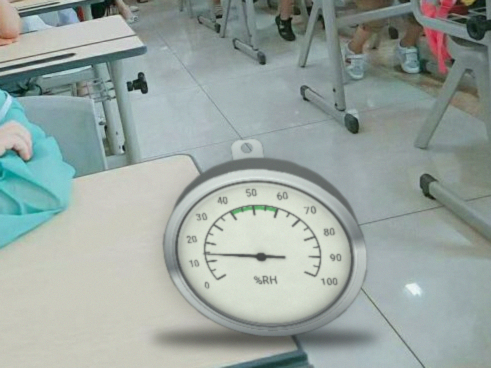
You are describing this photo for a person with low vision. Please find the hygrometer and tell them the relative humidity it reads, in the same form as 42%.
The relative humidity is 15%
